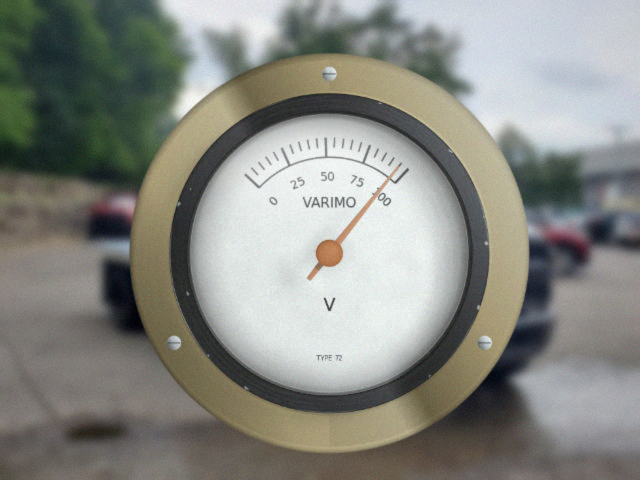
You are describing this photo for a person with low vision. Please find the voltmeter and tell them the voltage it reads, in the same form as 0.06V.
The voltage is 95V
